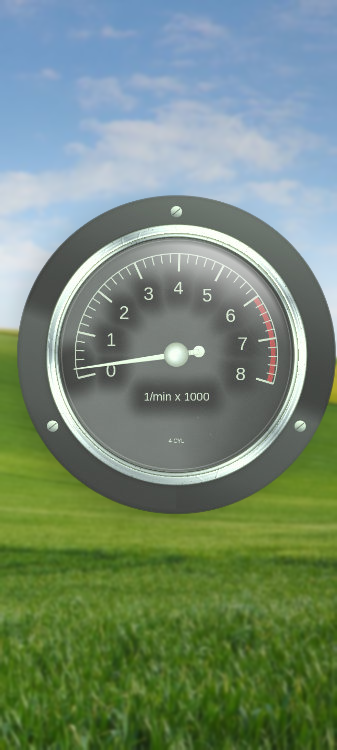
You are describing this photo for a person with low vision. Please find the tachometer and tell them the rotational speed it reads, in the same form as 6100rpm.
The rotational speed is 200rpm
